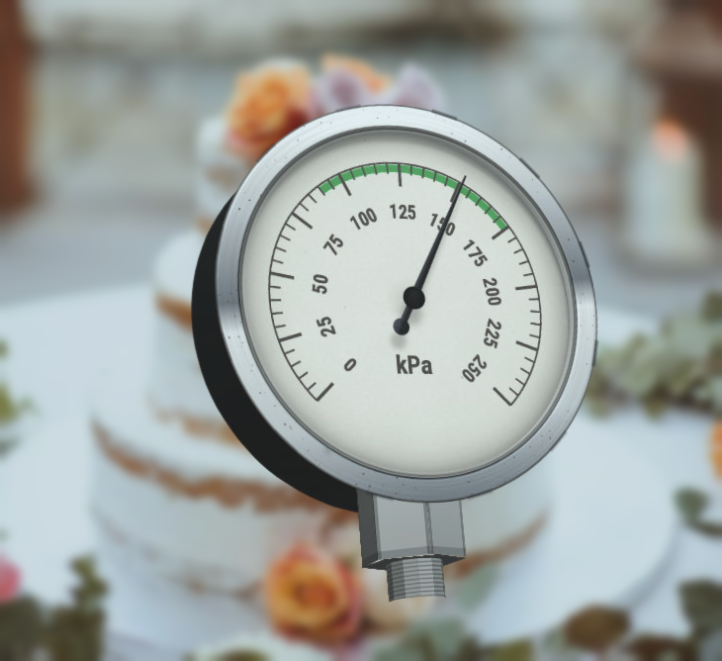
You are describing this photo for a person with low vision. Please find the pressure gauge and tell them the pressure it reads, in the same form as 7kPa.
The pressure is 150kPa
